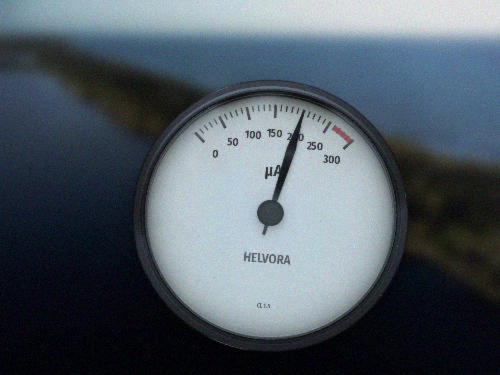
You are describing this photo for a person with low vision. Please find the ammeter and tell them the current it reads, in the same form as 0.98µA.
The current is 200µA
